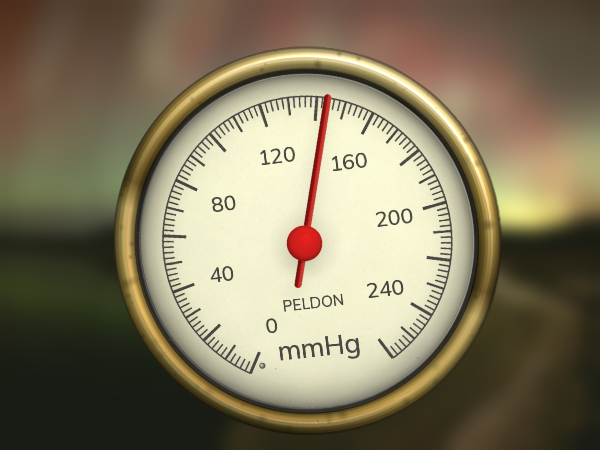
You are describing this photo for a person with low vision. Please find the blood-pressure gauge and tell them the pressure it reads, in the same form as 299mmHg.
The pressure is 144mmHg
